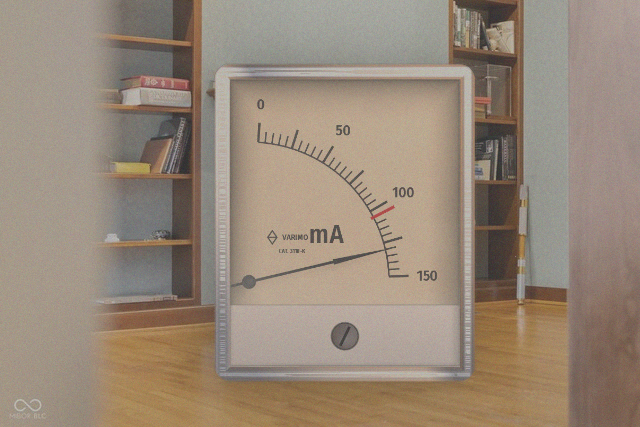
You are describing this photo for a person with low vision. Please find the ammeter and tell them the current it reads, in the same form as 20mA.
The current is 130mA
